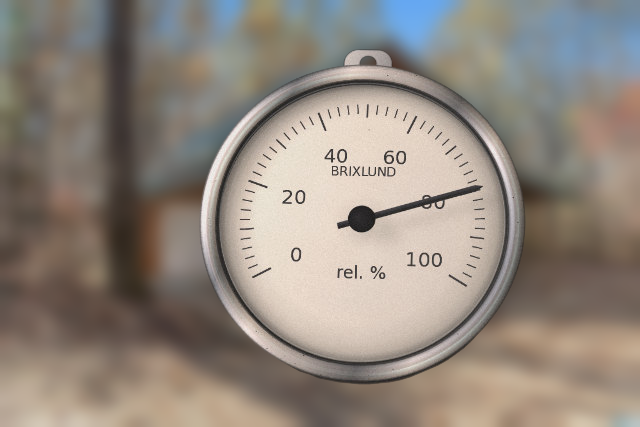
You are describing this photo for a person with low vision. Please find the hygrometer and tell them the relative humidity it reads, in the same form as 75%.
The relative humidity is 80%
